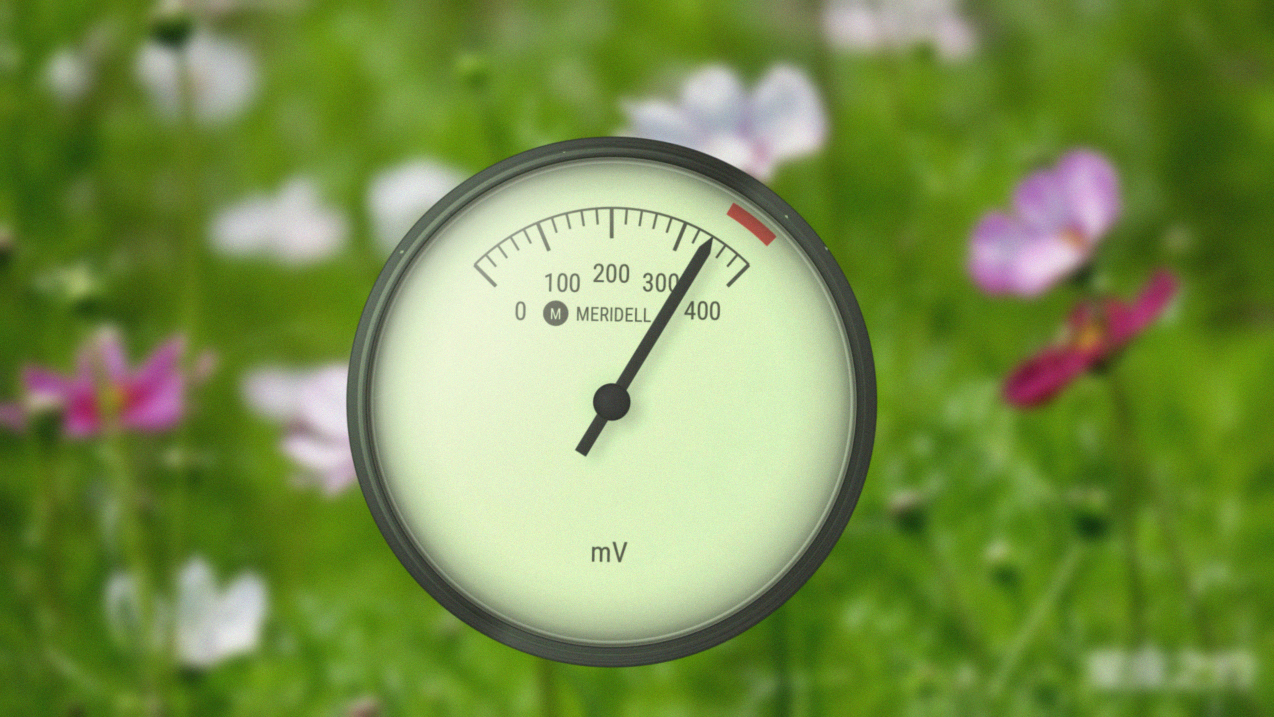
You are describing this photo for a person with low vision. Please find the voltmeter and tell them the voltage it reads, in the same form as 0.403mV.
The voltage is 340mV
